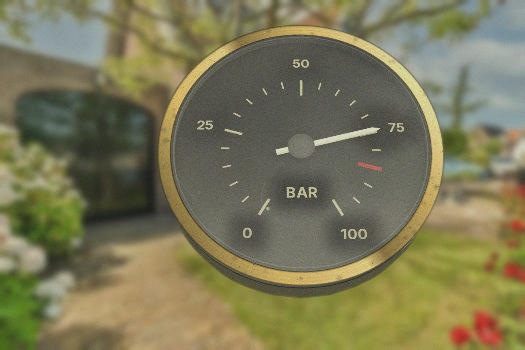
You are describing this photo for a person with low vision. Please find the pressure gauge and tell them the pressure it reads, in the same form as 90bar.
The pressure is 75bar
